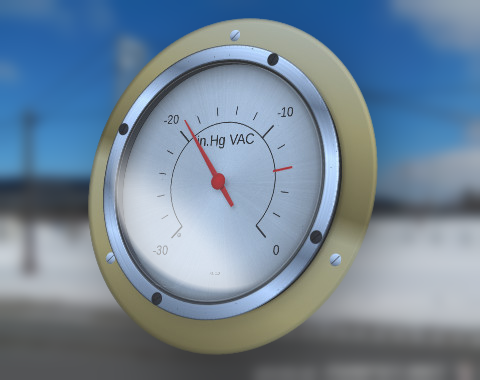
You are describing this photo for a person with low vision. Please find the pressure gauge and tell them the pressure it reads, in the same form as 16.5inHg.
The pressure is -19inHg
